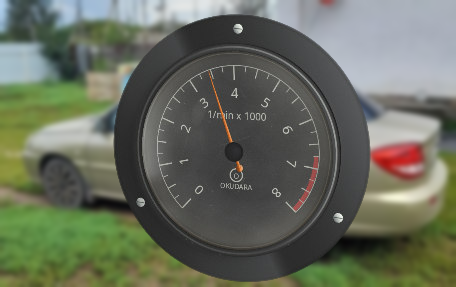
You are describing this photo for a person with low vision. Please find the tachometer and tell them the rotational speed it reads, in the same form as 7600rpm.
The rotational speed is 3500rpm
